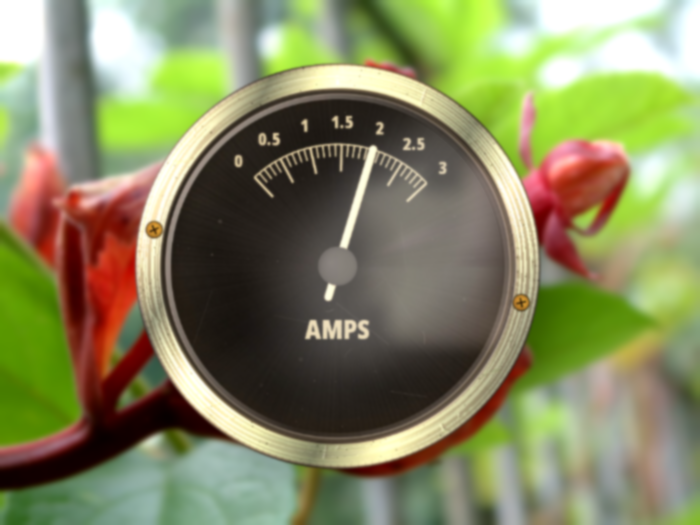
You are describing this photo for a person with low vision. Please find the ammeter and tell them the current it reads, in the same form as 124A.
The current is 2A
